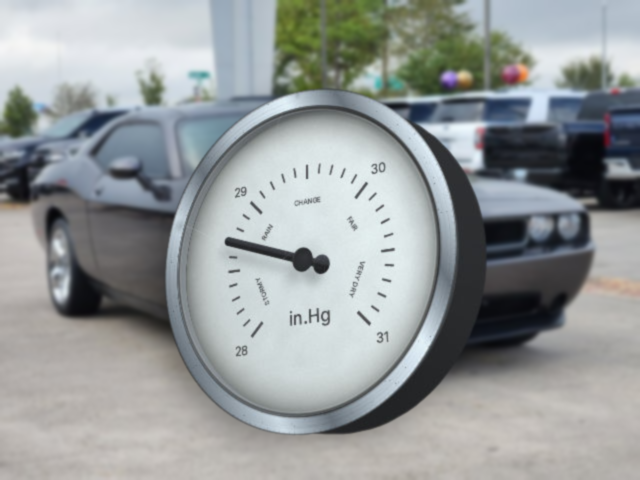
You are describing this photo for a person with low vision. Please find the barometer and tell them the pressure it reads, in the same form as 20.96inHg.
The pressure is 28.7inHg
